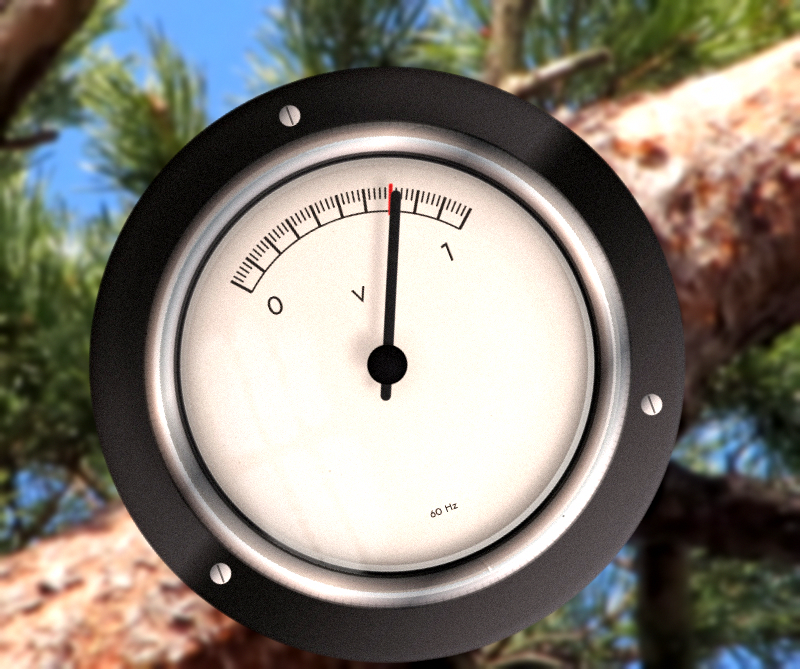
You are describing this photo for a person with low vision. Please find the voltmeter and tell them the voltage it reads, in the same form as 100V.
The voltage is 0.72V
